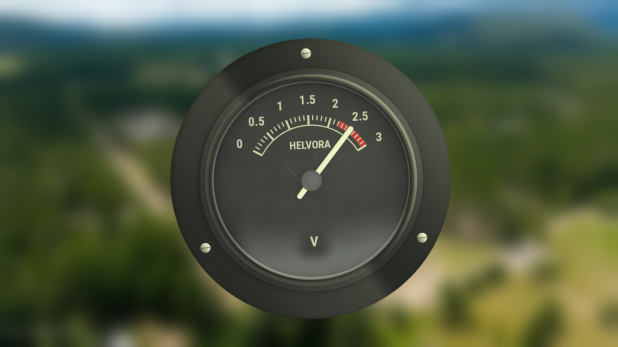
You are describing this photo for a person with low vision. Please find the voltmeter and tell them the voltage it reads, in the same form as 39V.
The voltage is 2.5V
